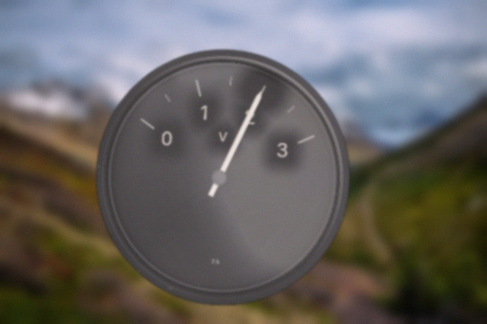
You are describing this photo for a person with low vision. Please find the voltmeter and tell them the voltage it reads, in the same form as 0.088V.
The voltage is 2V
